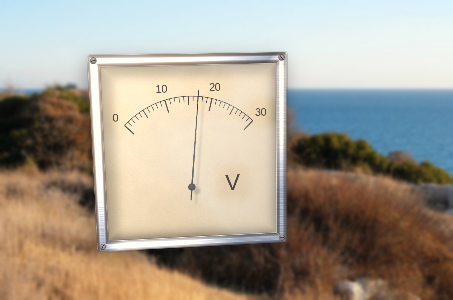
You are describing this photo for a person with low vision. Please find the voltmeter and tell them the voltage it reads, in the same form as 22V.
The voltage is 17V
